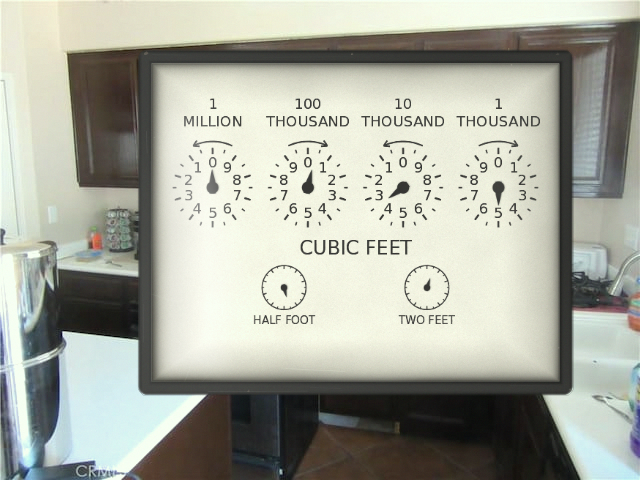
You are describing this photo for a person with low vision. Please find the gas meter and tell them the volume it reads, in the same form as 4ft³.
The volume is 3500ft³
